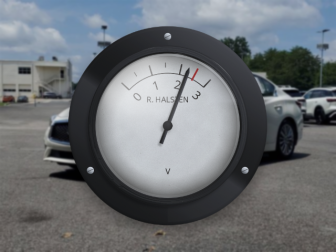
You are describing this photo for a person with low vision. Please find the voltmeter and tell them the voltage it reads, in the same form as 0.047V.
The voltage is 2.25V
